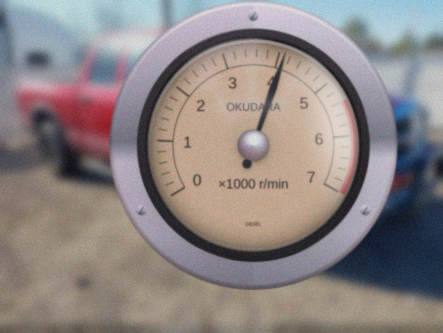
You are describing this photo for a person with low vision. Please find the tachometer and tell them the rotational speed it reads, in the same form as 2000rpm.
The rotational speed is 4100rpm
